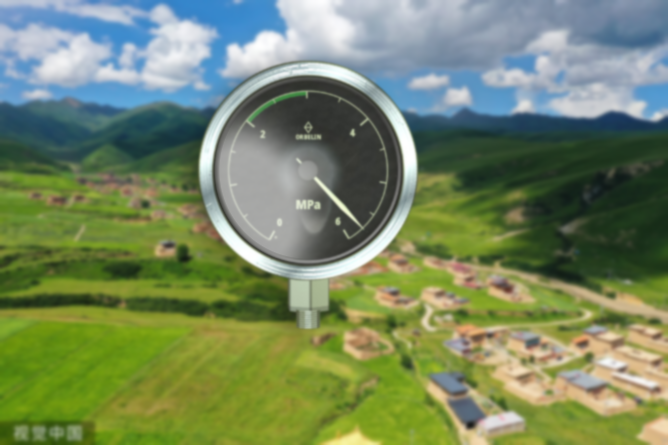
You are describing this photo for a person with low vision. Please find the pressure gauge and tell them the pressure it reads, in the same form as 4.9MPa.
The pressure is 5.75MPa
